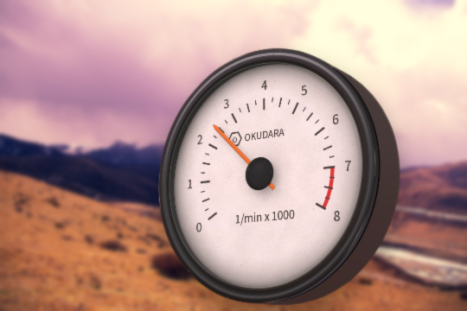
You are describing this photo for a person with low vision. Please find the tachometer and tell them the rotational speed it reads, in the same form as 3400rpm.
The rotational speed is 2500rpm
